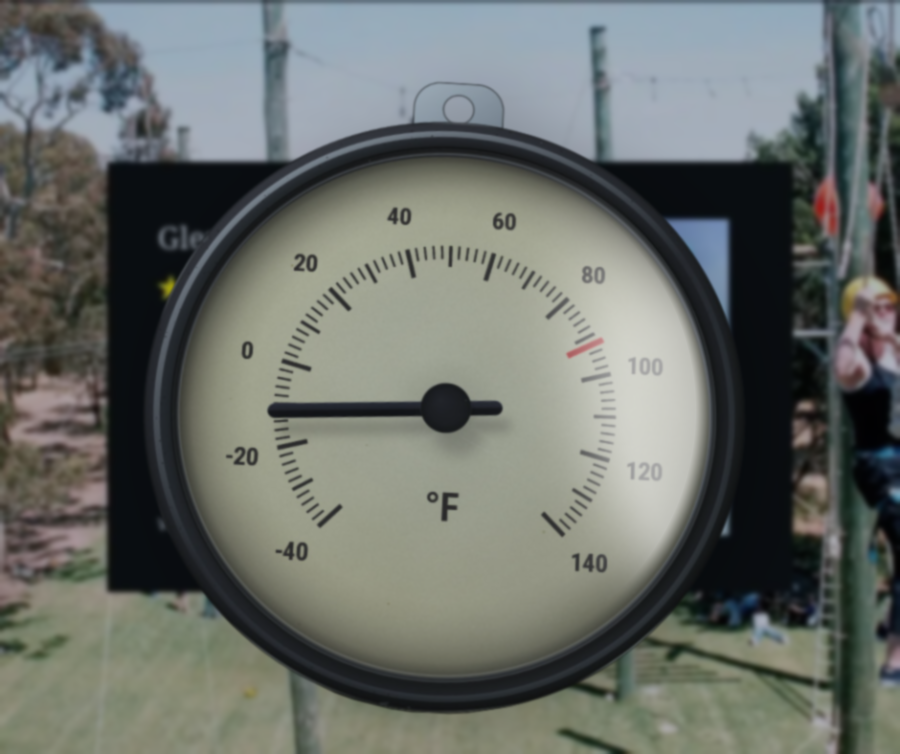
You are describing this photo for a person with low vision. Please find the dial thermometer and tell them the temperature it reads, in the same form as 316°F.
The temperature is -12°F
